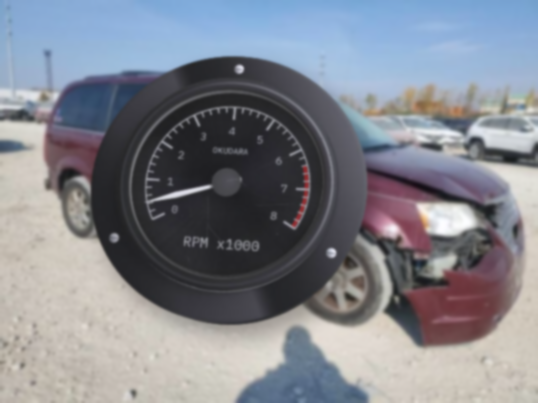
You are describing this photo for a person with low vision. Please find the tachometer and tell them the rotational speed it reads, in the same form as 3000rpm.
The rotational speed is 400rpm
